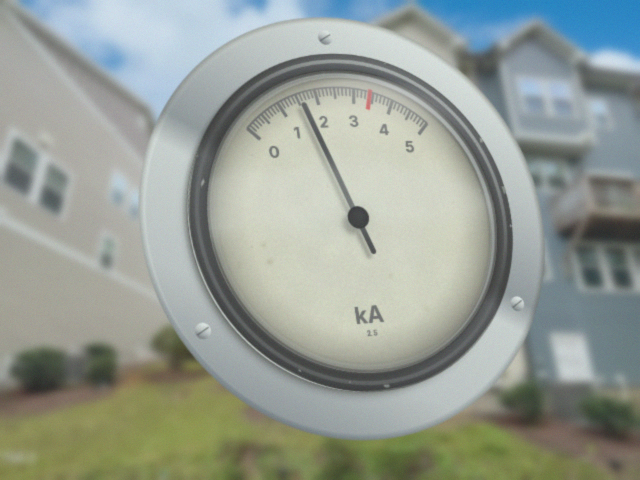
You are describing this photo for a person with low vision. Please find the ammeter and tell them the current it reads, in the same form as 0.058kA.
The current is 1.5kA
